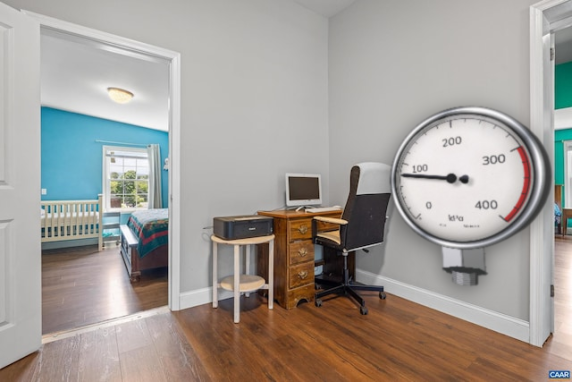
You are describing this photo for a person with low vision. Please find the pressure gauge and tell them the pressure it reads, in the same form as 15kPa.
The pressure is 80kPa
